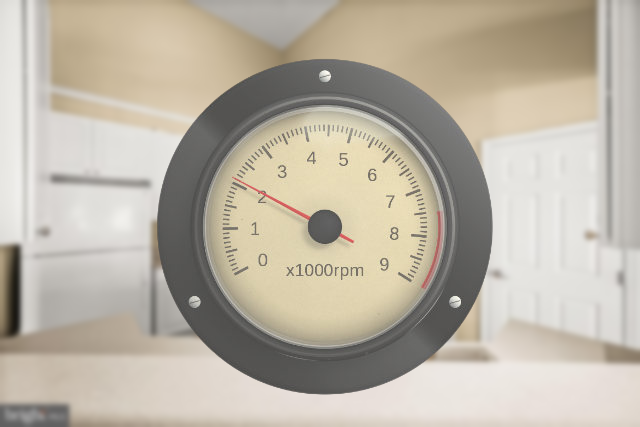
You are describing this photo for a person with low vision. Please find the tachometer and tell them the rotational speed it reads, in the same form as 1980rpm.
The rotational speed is 2100rpm
